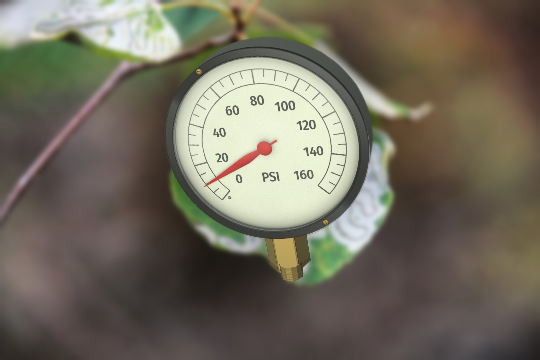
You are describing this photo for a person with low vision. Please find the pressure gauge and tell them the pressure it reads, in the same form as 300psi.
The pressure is 10psi
